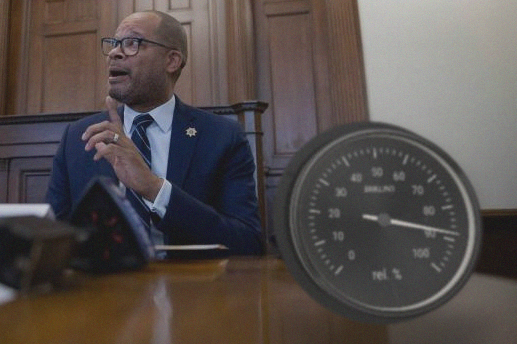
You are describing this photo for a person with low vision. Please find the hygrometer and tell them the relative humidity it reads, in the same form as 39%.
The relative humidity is 88%
